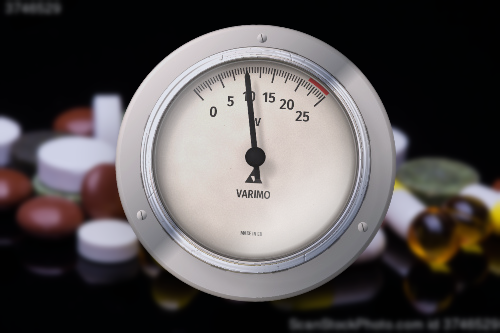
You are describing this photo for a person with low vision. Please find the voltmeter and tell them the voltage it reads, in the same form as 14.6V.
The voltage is 10V
